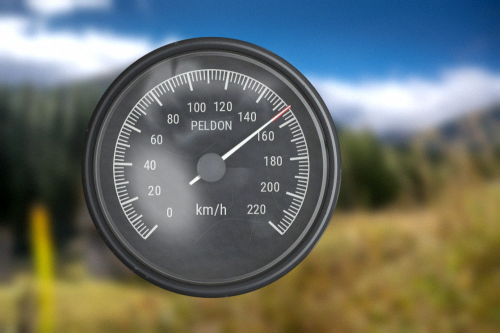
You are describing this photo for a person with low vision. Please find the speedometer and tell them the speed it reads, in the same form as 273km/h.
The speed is 154km/h
